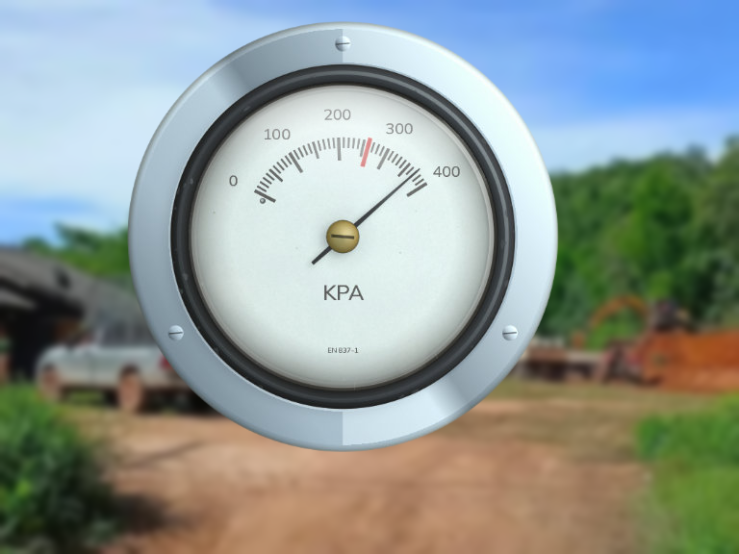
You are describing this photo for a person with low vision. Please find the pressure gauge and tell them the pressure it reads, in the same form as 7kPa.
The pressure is 370kPa
